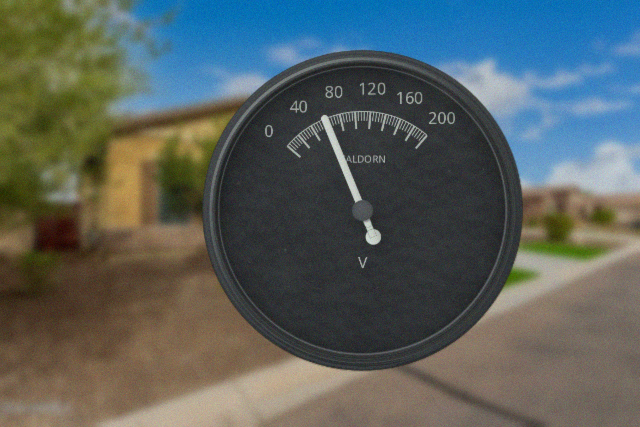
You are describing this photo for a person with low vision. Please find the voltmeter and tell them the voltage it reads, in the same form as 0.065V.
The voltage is 60V
